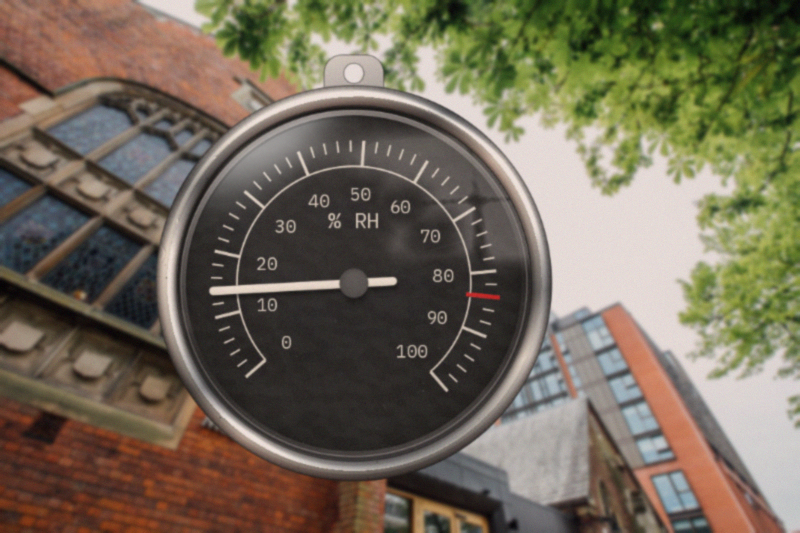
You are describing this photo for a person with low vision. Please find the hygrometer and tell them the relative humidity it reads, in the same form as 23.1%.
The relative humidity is 14%
